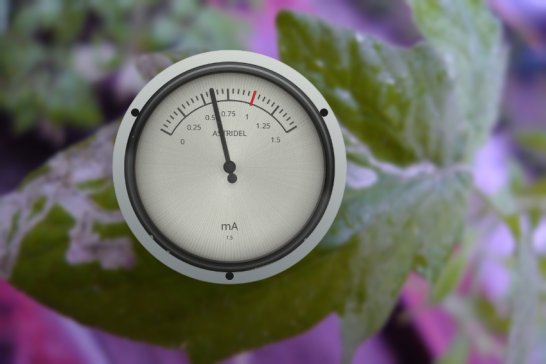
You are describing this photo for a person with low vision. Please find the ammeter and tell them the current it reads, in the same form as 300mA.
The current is 0.6mA
